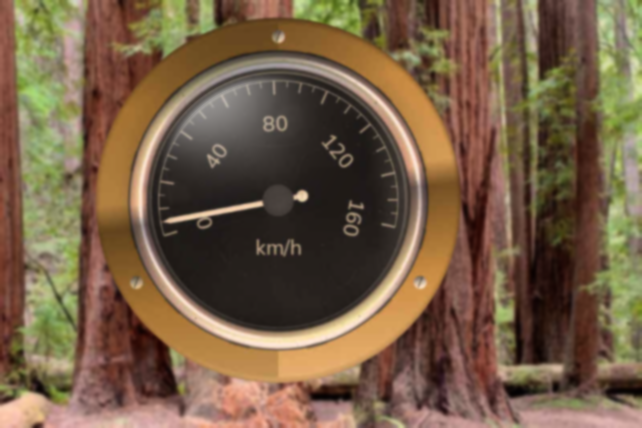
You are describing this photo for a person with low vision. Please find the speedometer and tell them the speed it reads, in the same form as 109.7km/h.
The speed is 5km/h
